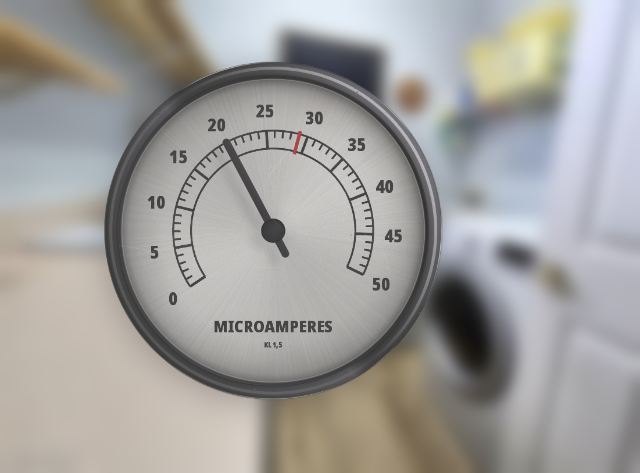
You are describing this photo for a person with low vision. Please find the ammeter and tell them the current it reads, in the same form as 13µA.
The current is 20µA
